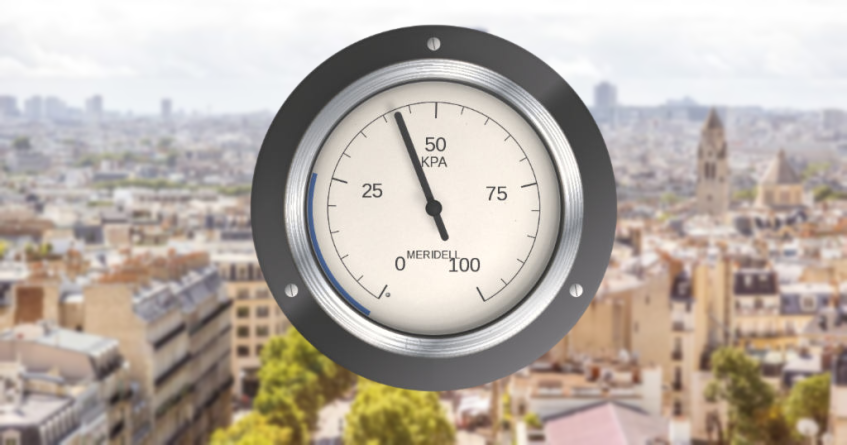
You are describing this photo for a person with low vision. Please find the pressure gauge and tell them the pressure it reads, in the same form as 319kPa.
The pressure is 42.5kPa
